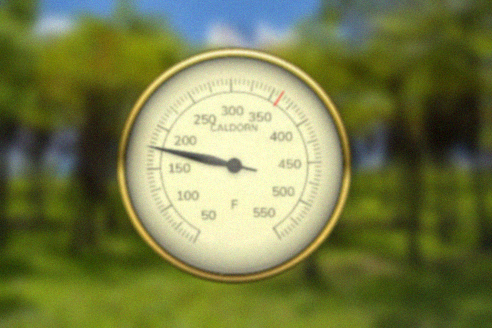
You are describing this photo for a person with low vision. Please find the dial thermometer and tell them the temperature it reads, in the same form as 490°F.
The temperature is 175°F
